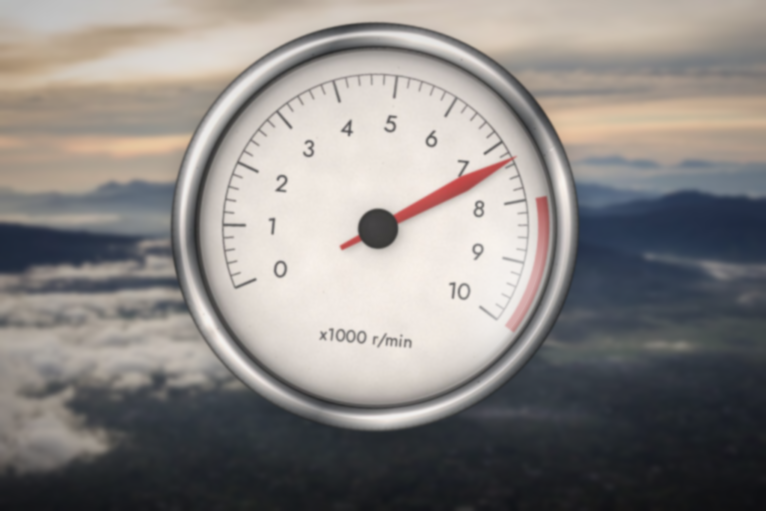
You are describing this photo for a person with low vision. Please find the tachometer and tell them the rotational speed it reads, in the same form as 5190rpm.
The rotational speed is 7300rpm
